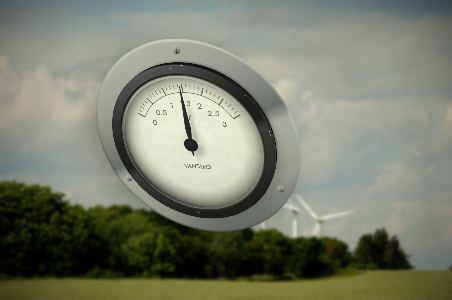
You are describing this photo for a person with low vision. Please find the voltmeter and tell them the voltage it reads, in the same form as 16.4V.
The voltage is 1.5V
